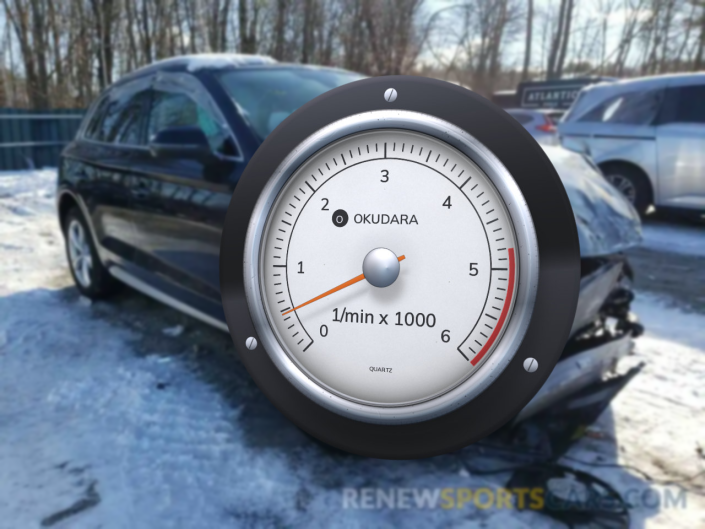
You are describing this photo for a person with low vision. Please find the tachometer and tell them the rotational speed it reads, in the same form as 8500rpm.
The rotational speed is 450rpm
